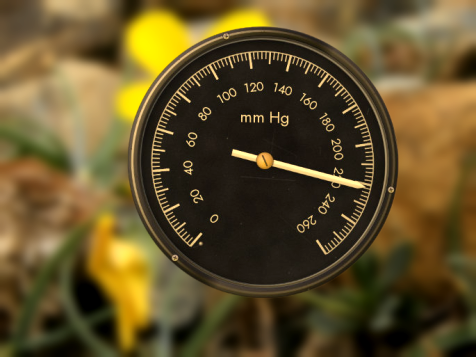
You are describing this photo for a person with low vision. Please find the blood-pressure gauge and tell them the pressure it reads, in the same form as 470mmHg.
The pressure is 222mmHg
